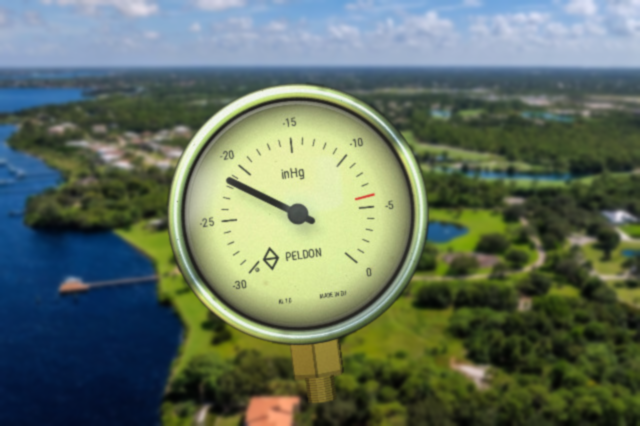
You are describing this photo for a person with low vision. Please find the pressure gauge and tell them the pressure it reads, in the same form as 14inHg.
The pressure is -21.5inHg
